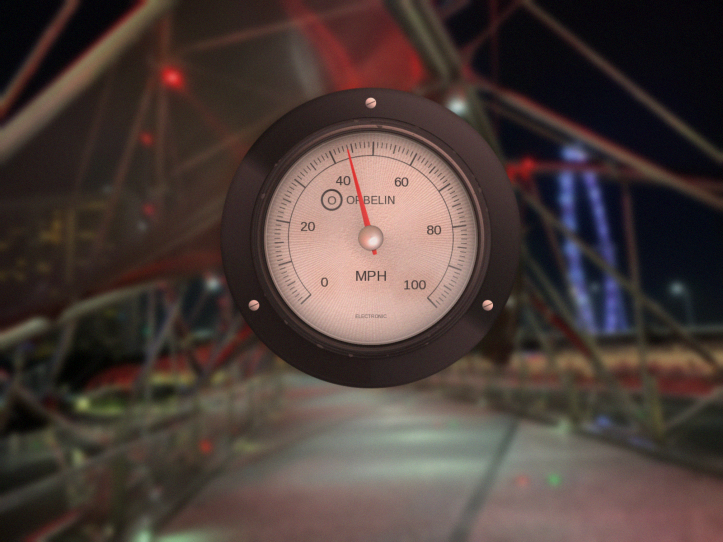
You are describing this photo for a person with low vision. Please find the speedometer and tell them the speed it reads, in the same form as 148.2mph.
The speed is 44mph
